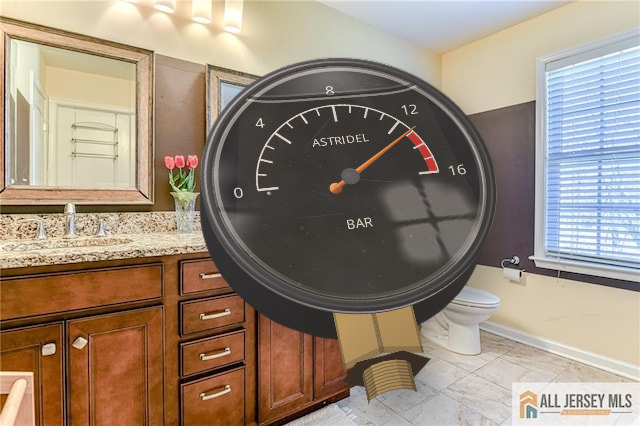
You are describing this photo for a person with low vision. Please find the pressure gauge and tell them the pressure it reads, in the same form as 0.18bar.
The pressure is 13bar
